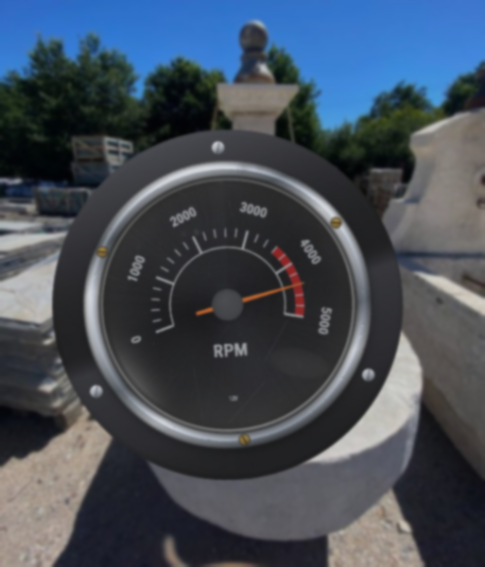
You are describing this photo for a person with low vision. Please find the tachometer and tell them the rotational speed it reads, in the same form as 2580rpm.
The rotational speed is 4400rpm
